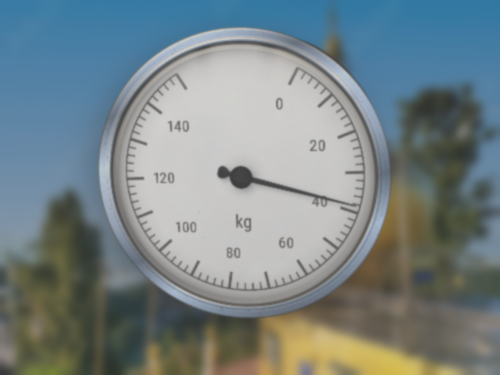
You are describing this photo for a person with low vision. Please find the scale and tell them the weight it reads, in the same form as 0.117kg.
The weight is 38kg
